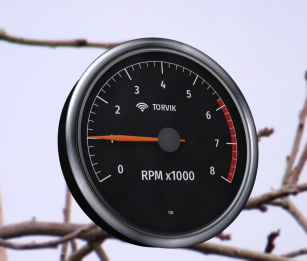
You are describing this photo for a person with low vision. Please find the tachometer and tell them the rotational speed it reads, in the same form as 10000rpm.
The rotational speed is 1000rpm
